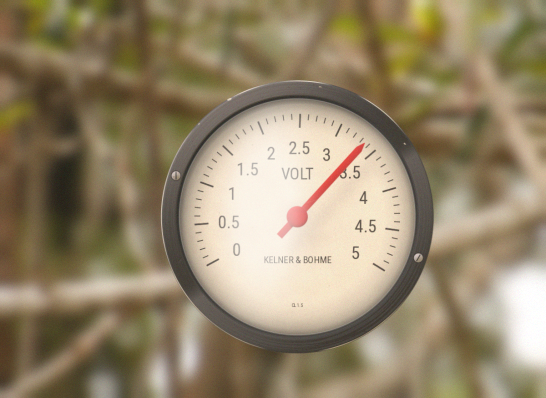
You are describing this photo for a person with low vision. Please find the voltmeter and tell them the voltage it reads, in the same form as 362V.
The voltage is 3.35V
